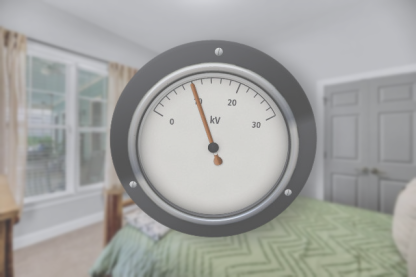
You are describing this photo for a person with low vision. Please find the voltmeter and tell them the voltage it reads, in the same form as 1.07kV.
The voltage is 10kV
